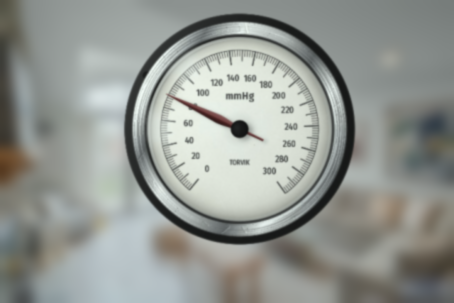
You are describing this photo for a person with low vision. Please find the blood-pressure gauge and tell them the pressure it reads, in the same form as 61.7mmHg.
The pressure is 80mmHg
